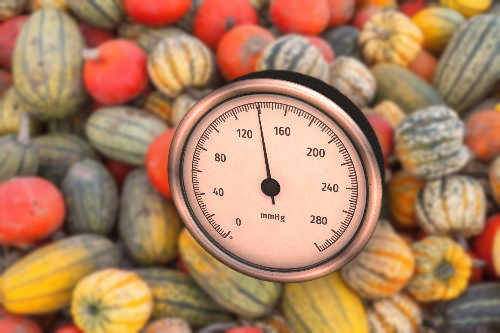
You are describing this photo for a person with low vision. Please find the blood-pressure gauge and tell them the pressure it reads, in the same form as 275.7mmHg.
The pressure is 140mmHg
